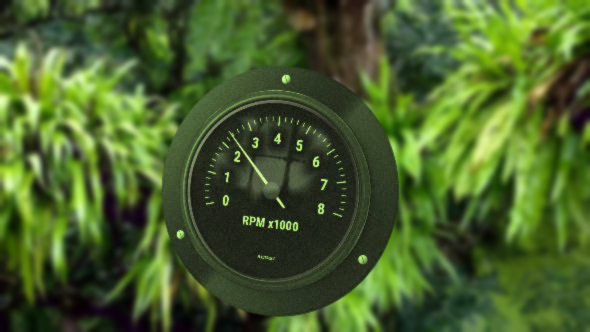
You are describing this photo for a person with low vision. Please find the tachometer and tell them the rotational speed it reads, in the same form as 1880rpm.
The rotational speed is 2400rpm
